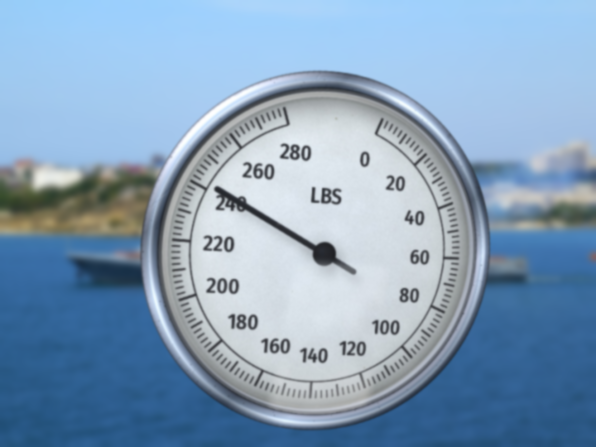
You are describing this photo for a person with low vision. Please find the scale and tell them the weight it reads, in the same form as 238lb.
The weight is 242lb
